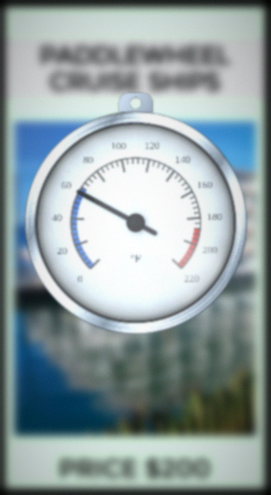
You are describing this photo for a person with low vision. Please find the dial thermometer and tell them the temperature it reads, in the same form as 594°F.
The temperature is 60°F
